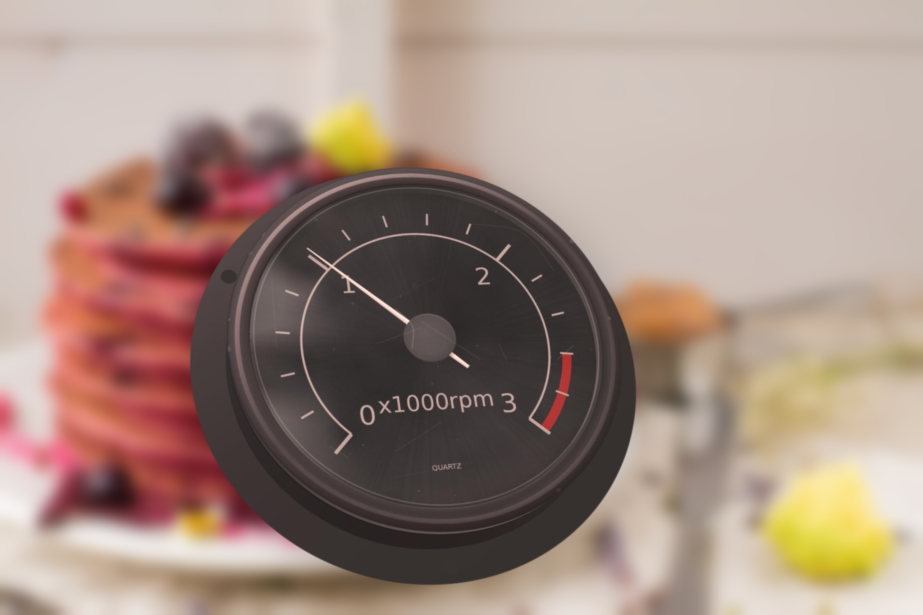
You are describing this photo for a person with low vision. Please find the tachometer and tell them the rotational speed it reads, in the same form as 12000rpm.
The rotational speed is 1000rpm
